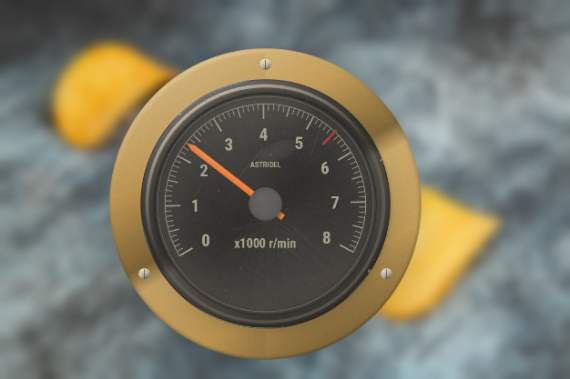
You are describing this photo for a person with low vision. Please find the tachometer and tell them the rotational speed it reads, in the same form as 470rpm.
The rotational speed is 2300rpm
